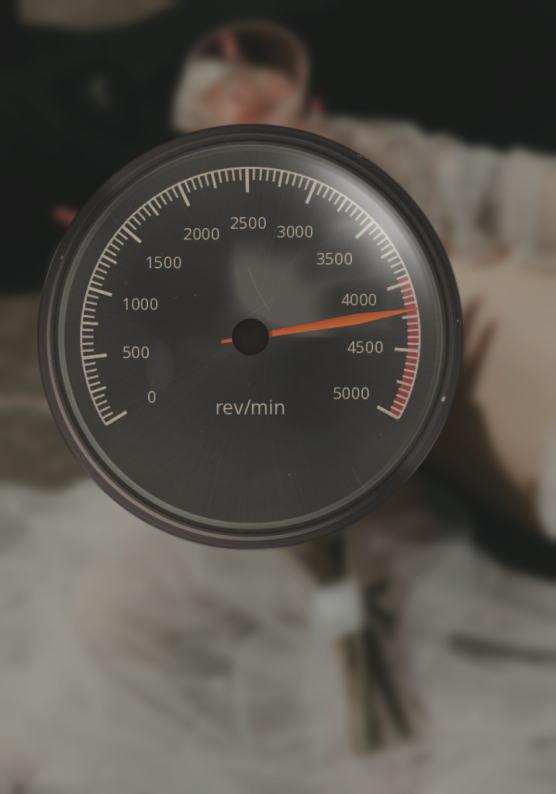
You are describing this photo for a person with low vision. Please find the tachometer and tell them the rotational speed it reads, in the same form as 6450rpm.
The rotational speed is 4200rpm
